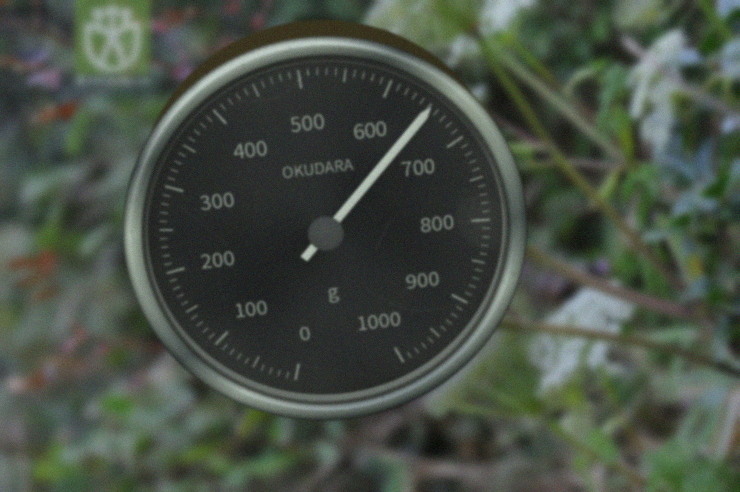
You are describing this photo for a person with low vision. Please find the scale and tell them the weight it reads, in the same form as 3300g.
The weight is 650g
